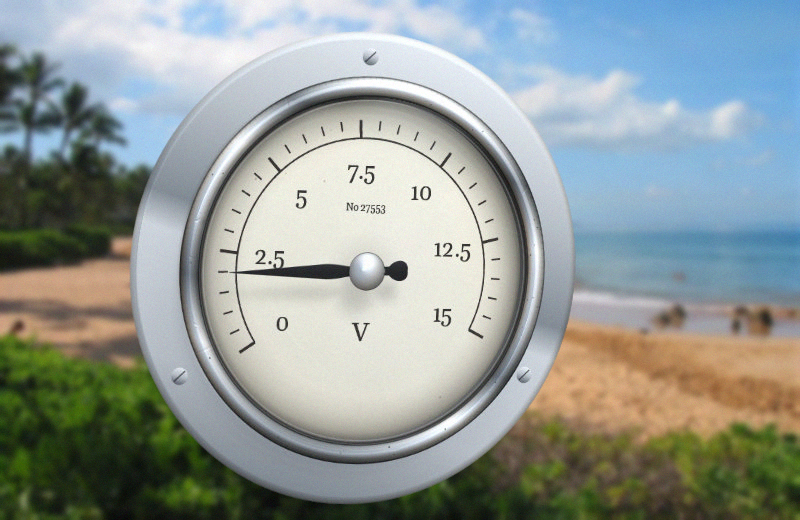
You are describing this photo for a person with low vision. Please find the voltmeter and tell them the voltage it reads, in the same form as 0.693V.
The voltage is 2V
